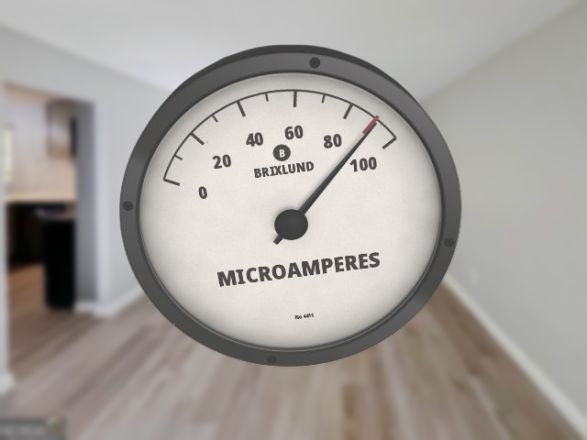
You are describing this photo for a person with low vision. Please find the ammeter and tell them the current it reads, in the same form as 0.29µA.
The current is 90µA
